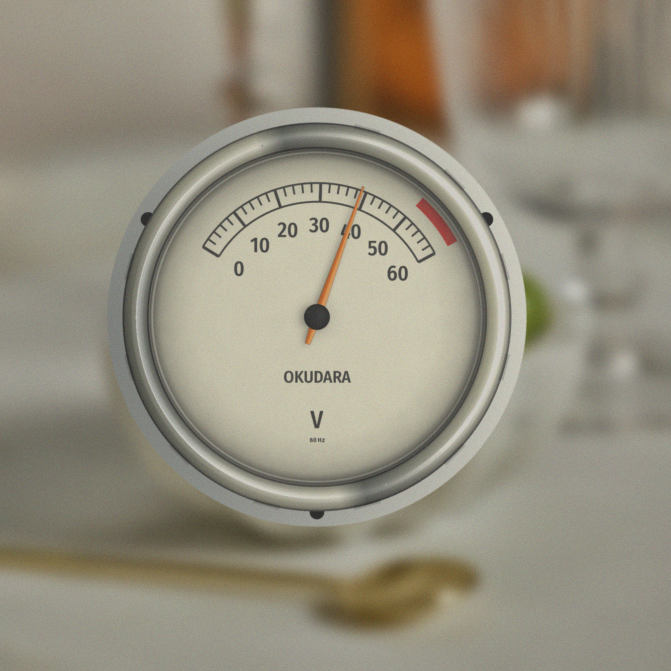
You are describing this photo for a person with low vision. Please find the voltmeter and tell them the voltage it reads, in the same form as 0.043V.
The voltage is 39V
